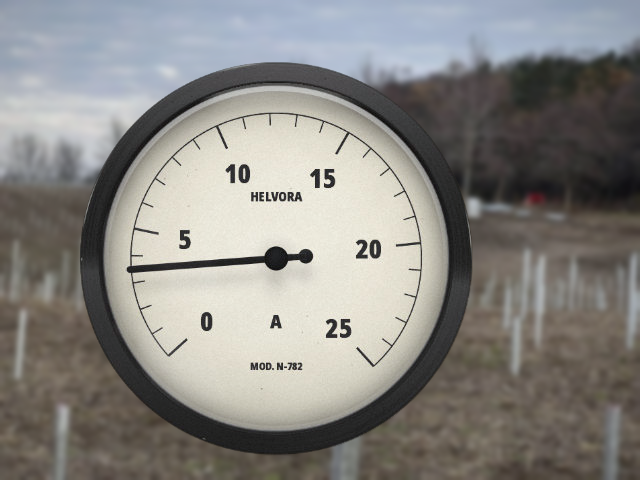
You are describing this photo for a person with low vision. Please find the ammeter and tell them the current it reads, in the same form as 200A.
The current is 3.5A
